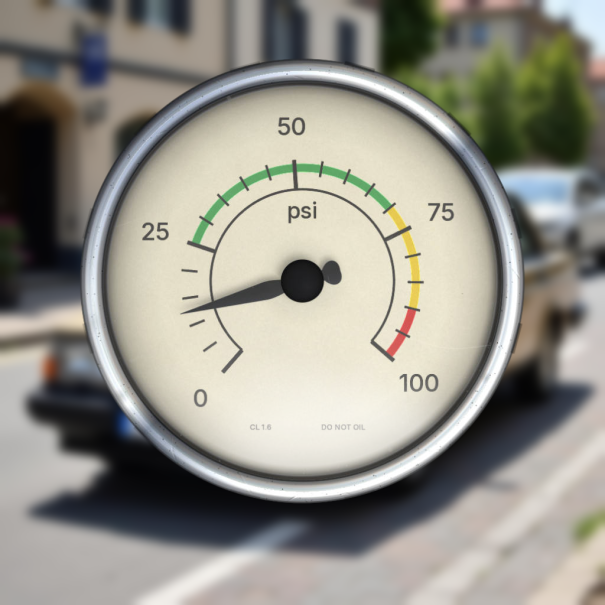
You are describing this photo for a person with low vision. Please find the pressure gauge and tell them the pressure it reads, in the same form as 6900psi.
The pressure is 12.5psi
